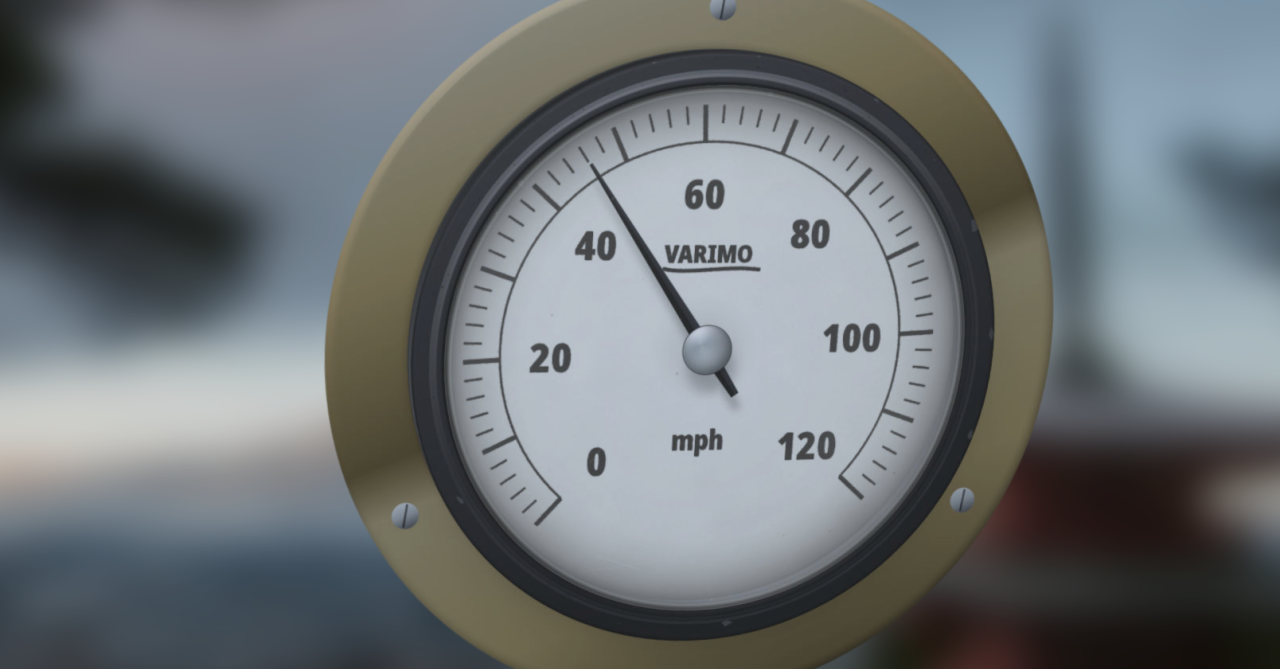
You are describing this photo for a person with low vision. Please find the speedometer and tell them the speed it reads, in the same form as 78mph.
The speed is 46mph
